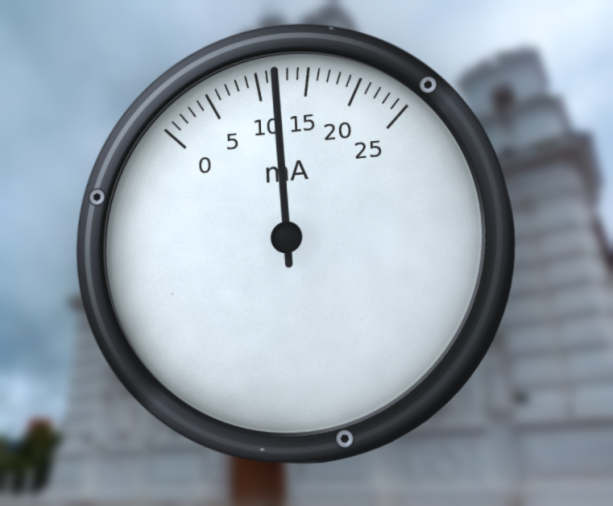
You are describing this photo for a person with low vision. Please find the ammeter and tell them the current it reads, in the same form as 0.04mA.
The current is 12mA
